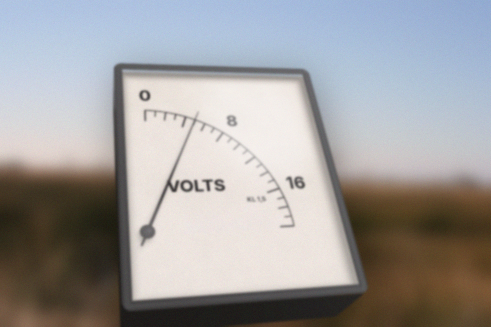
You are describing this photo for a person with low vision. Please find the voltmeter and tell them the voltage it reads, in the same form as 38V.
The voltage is 5V
